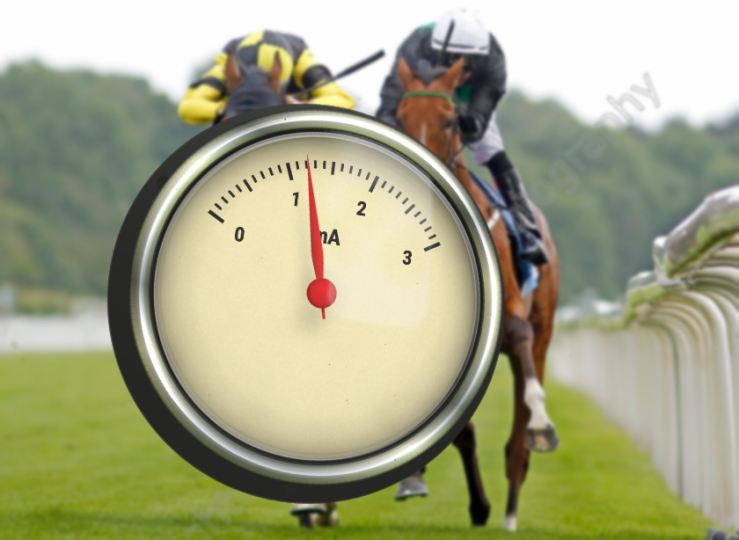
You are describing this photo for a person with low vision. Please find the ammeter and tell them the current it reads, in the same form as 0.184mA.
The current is 1.2mA
